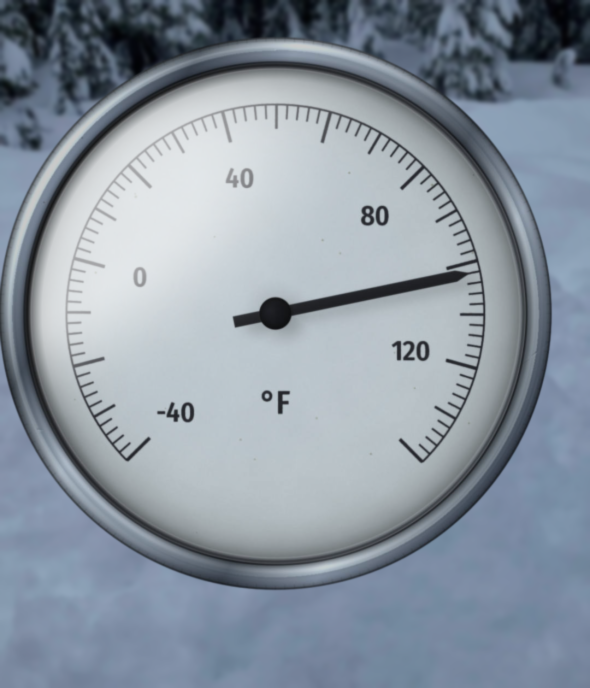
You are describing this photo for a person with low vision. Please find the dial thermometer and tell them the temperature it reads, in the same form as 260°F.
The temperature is 102°F
